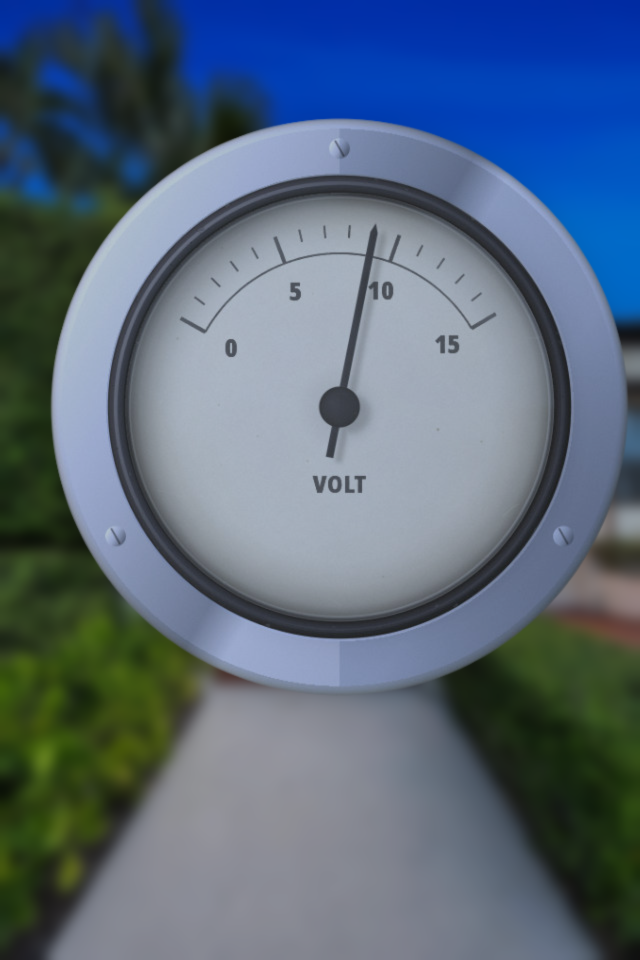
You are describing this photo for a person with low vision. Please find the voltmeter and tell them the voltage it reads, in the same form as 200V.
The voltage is 9V
